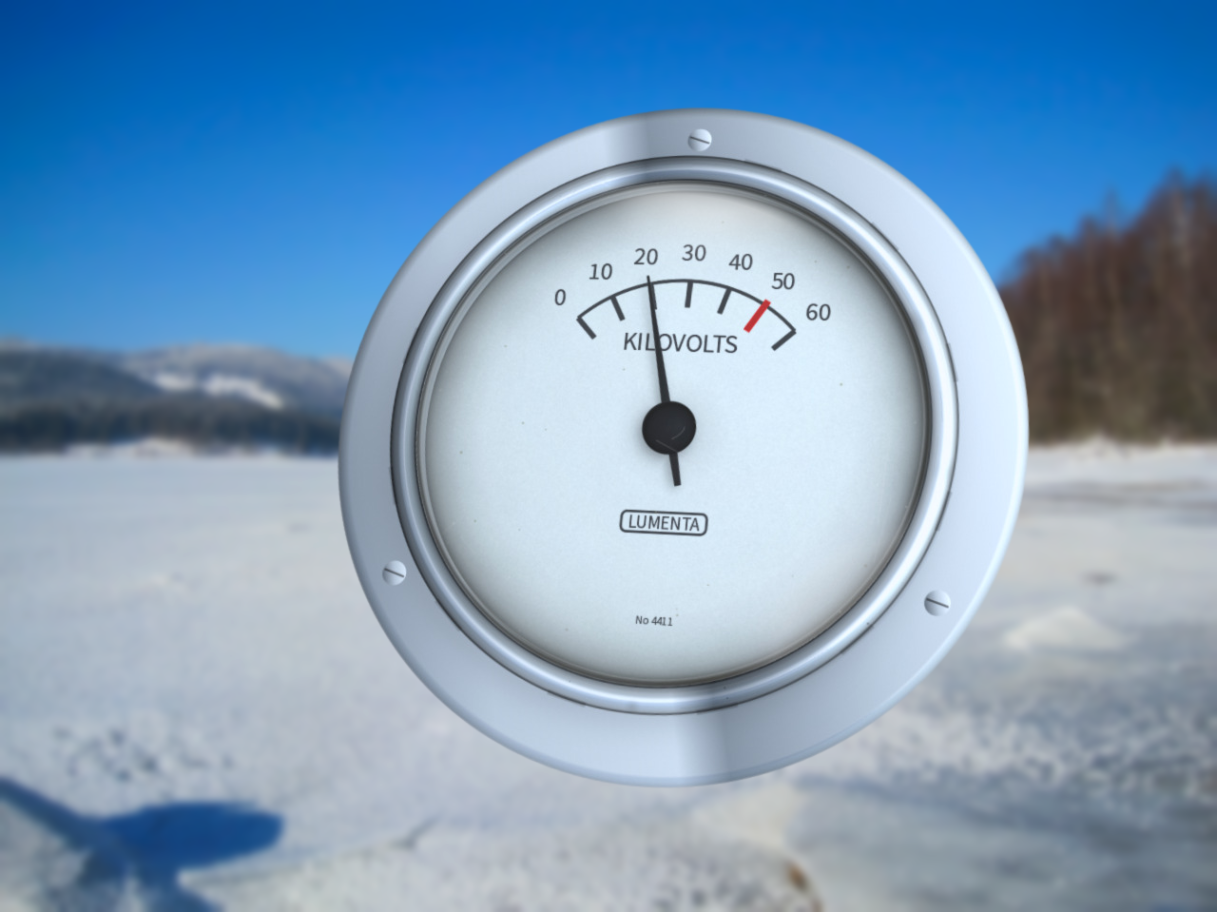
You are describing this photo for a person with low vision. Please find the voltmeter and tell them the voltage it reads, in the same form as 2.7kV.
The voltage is 20kV
